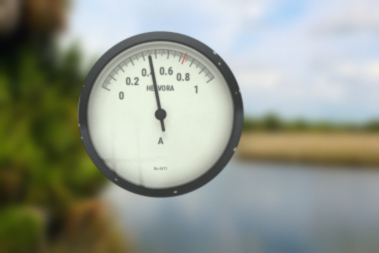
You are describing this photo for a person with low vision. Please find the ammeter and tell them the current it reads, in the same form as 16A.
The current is 0.45A
